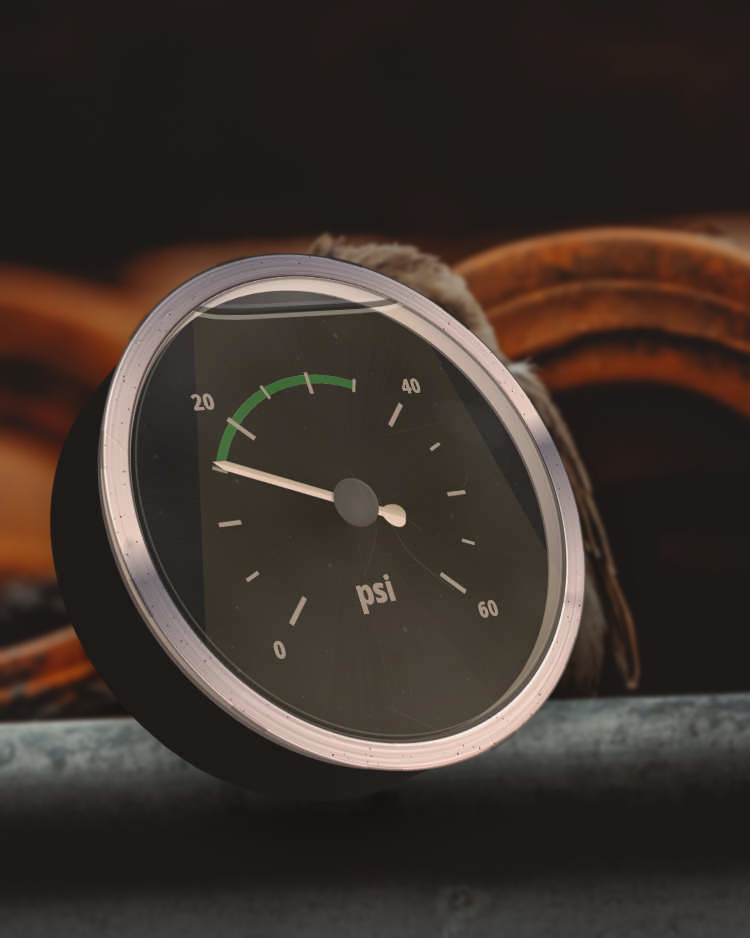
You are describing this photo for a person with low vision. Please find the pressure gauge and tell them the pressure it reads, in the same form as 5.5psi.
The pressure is 15psi
